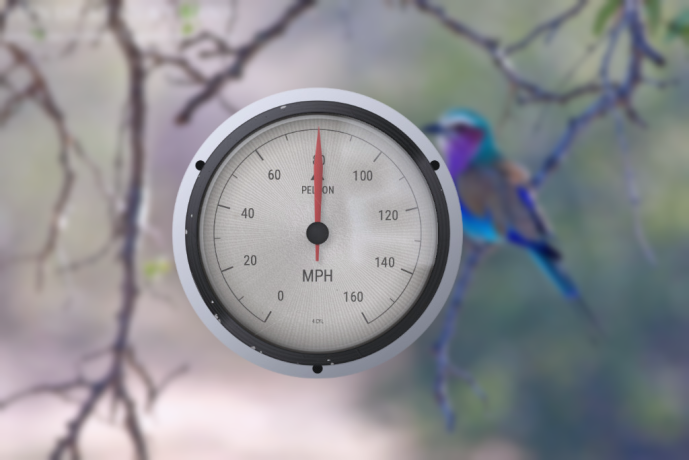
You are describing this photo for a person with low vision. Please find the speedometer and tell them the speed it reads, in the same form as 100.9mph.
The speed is 80mph
